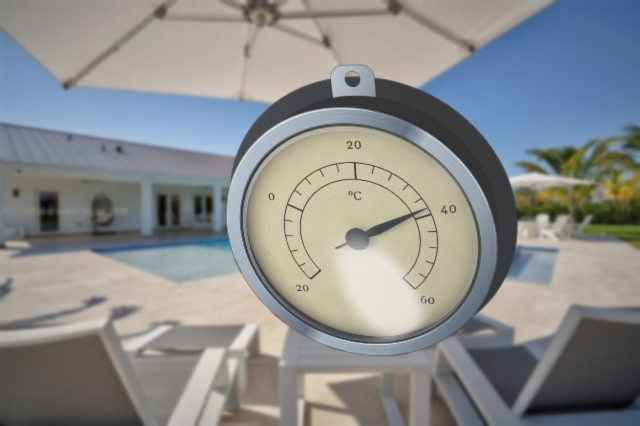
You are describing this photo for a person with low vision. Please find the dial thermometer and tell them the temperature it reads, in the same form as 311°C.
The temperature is 38°C
